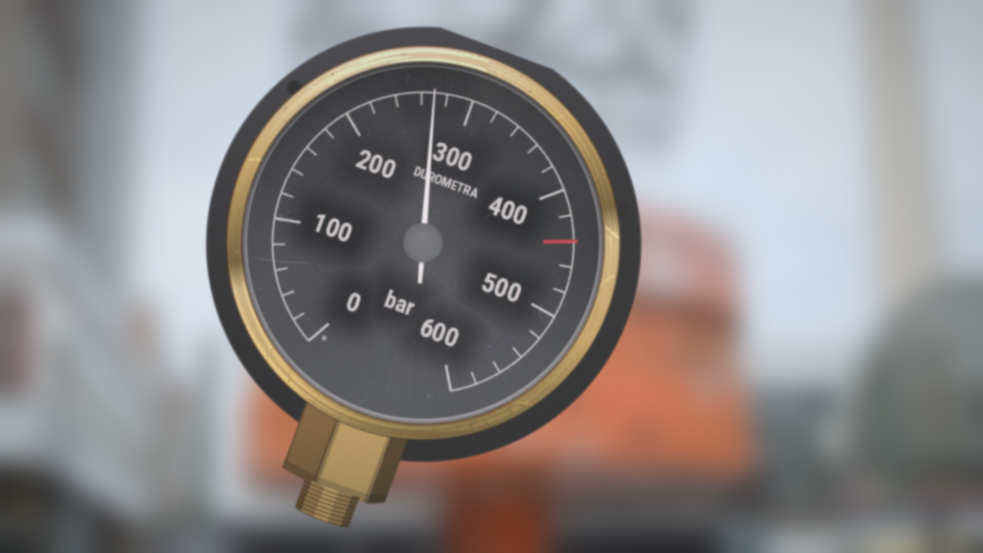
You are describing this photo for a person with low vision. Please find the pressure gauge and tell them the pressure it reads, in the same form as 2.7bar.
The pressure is 270bar
